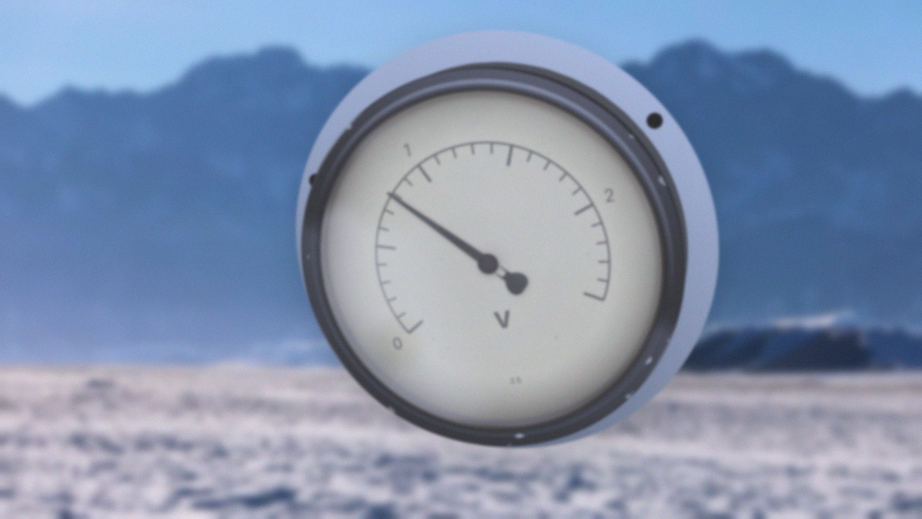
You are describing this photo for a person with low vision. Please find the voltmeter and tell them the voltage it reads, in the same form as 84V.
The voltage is 0.8V
